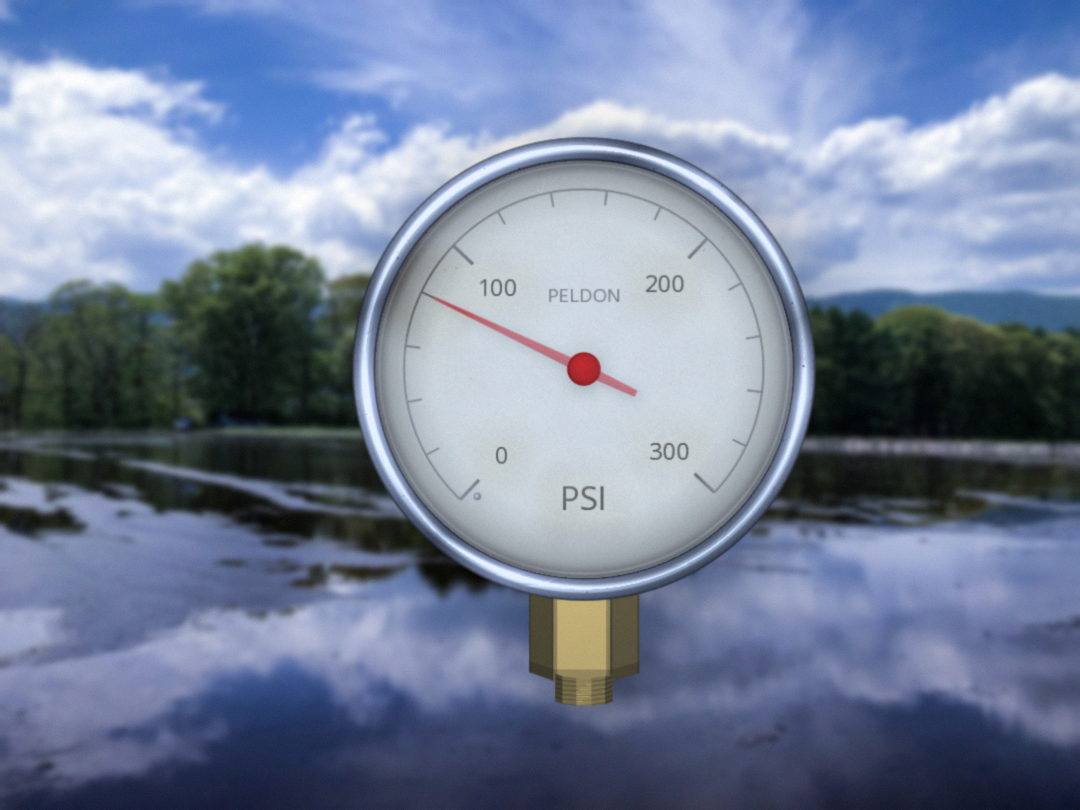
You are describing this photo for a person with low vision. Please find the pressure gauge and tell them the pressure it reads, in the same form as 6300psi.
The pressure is 80psi
